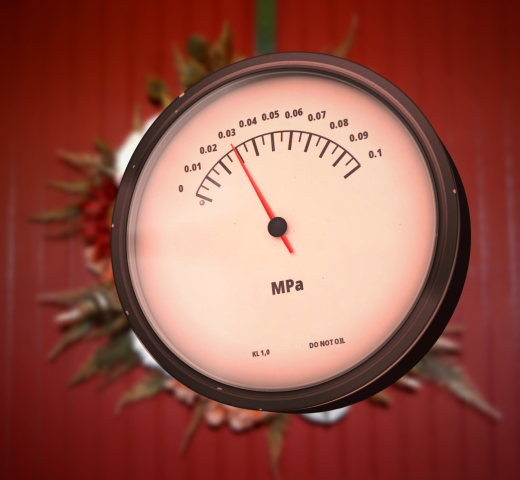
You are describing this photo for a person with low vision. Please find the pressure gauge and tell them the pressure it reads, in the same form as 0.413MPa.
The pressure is 0.03MPa
